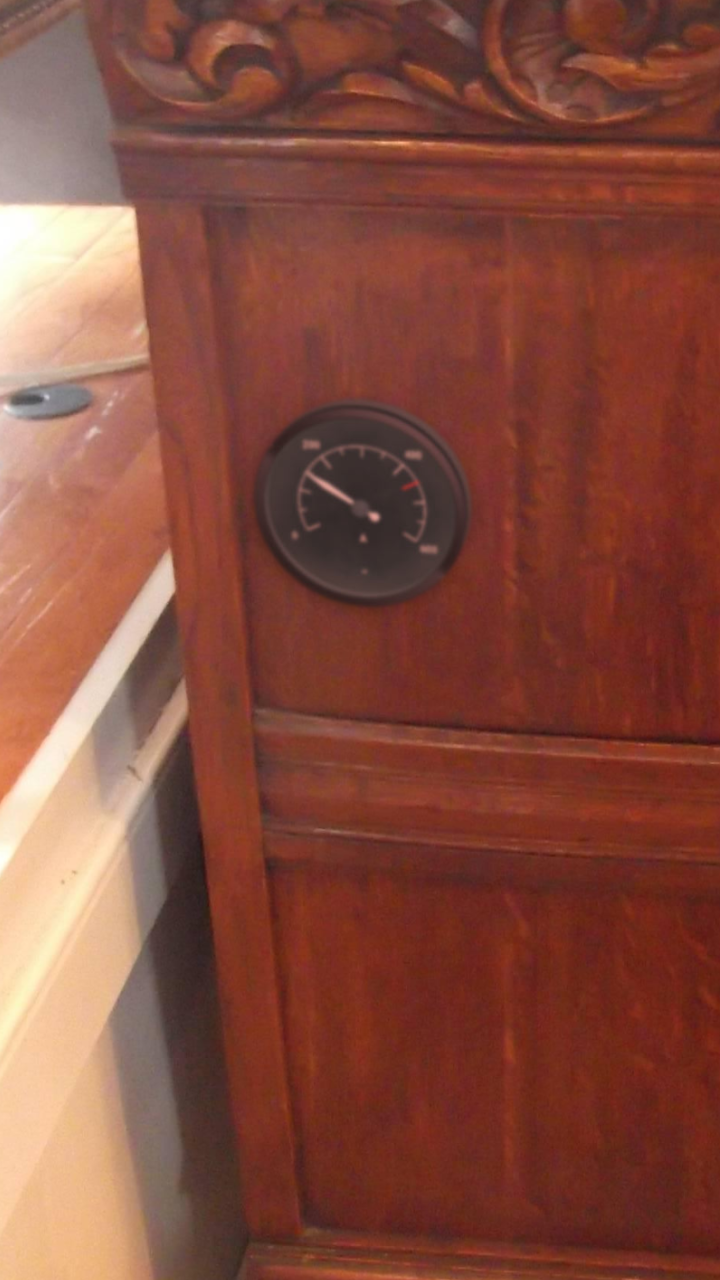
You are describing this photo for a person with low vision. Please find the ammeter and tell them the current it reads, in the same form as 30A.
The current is 150A
